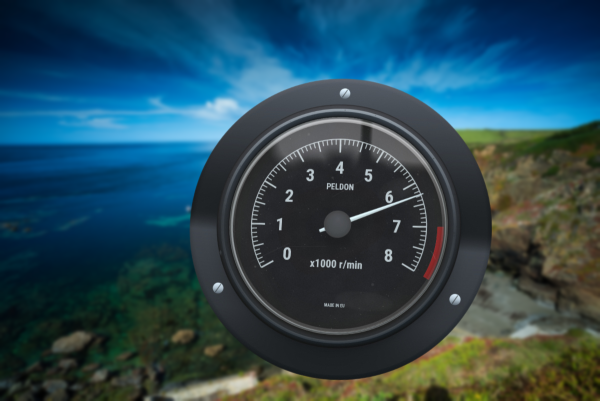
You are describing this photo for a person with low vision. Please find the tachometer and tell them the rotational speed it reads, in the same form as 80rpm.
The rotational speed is 6300rpm
